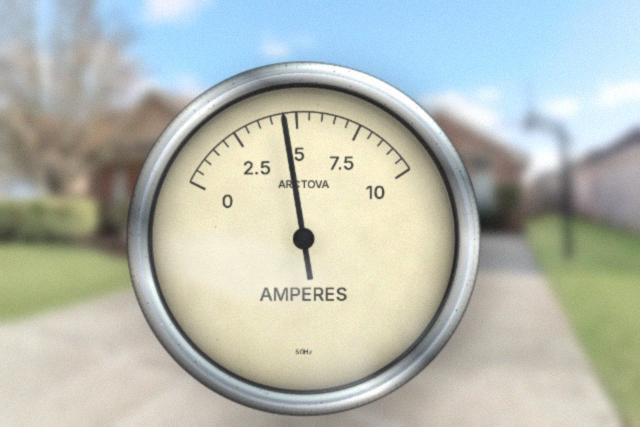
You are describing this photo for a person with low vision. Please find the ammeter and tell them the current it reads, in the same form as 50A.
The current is 4.5A
